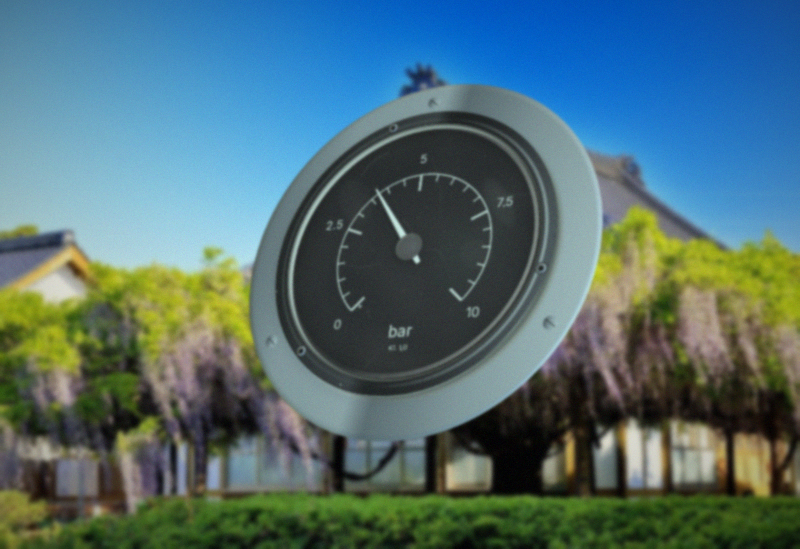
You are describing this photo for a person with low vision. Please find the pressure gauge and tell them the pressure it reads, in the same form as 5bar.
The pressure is 3.75bar
